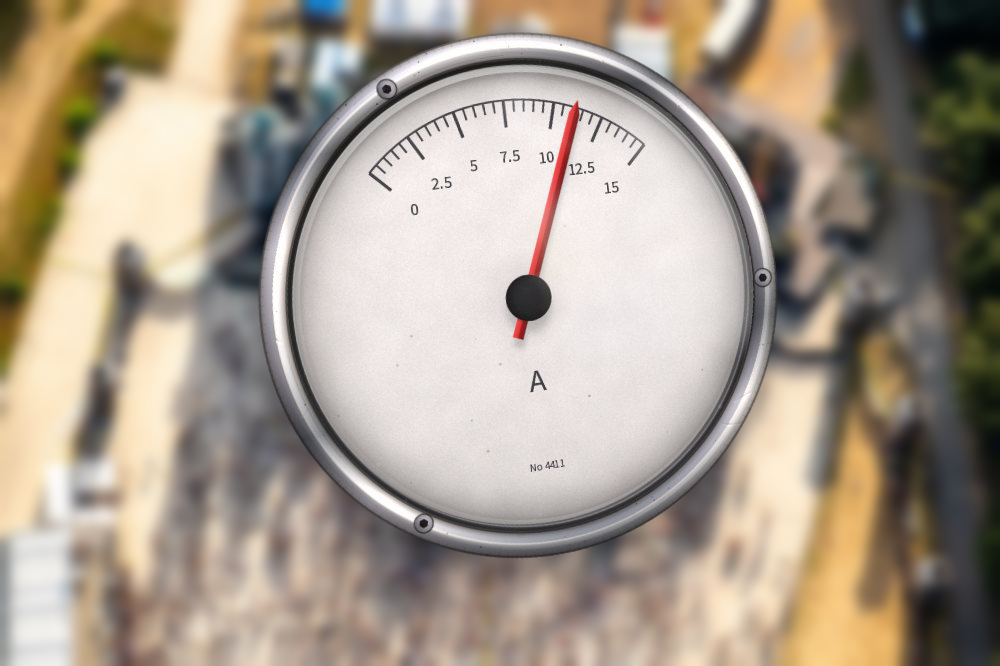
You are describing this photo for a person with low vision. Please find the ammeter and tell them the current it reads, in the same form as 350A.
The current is 11A
